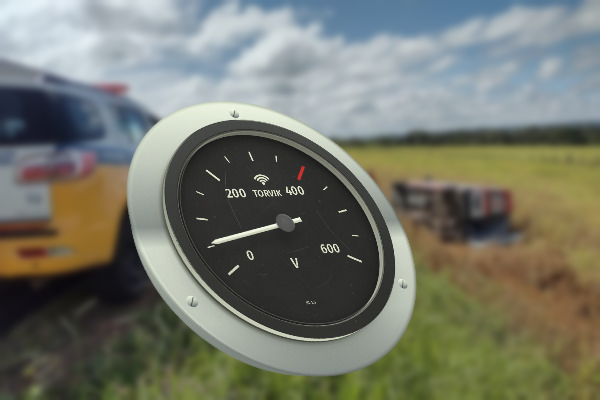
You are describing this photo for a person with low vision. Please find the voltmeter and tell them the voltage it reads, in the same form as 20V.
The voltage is 50V
